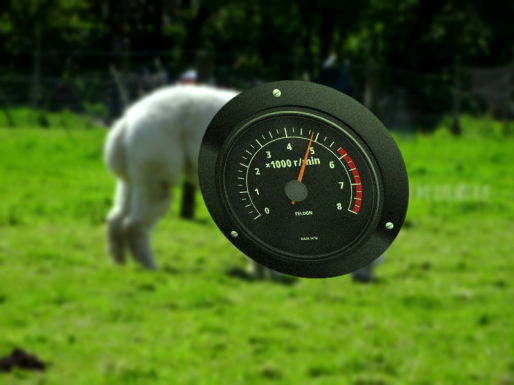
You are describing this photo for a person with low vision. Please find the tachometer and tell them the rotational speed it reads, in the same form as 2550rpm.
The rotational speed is 4875rpm
